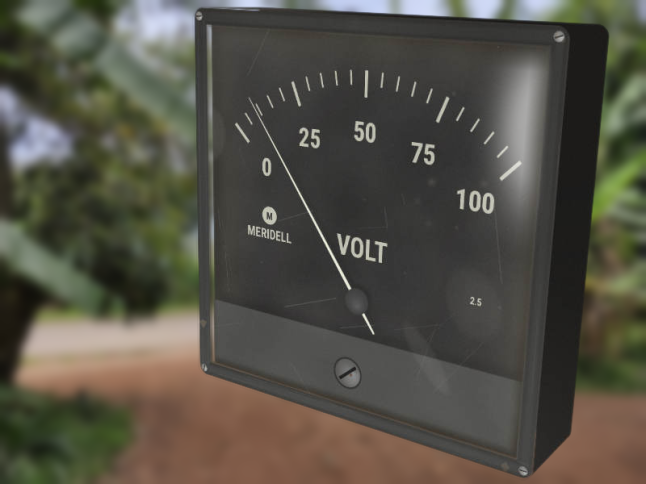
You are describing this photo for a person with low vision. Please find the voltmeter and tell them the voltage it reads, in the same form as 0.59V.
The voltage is 10V
